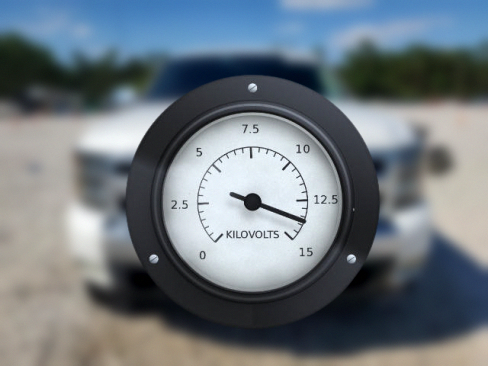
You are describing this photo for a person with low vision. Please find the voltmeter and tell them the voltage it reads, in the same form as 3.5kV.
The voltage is 13.75kV
